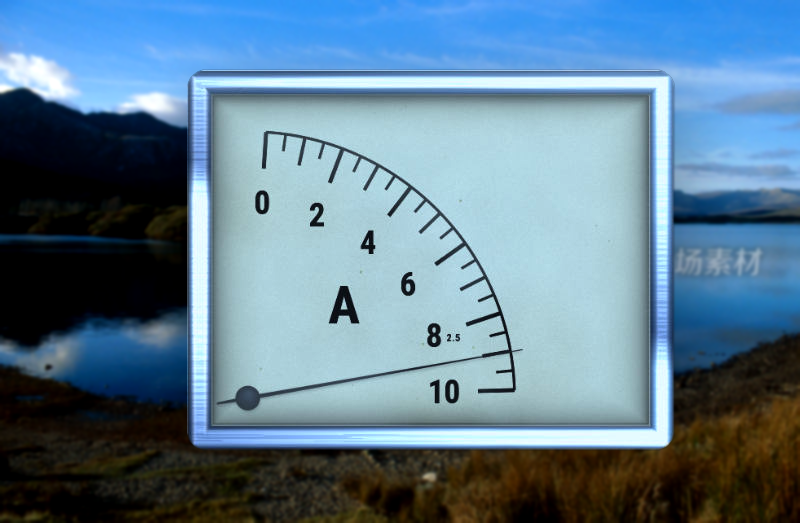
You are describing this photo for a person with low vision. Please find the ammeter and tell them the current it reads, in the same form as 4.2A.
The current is 9A
